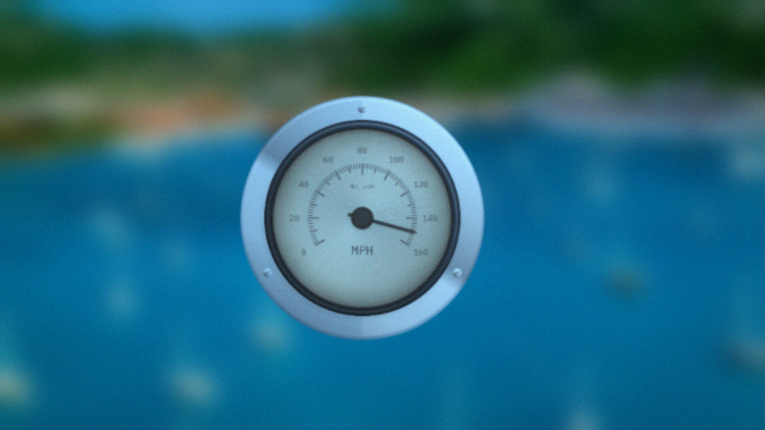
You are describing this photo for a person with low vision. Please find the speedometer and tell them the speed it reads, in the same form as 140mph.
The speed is 150mph
